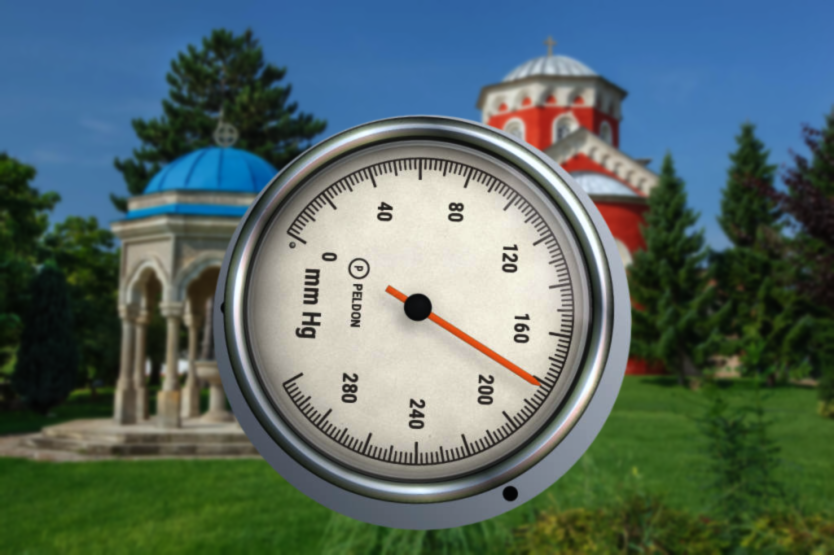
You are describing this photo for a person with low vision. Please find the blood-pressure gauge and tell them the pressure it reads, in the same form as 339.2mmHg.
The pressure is 182mmHg
